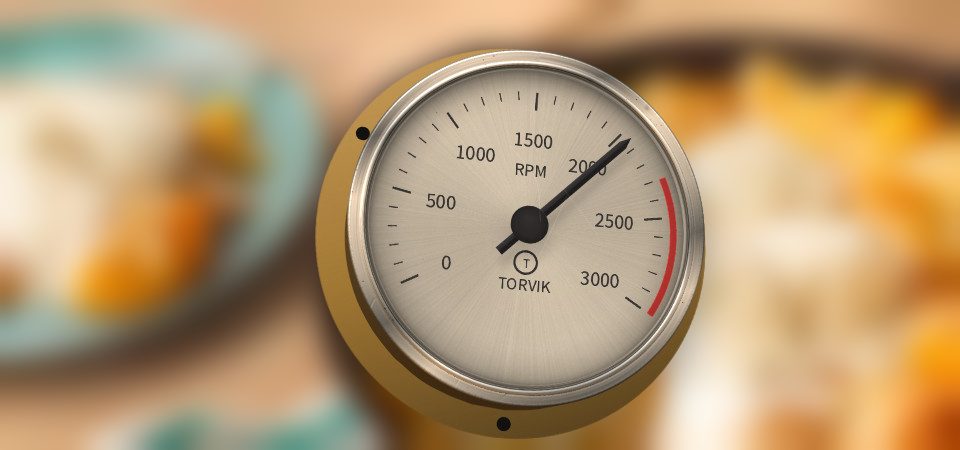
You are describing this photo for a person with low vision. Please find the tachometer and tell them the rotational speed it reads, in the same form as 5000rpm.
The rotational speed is 2050rpm
